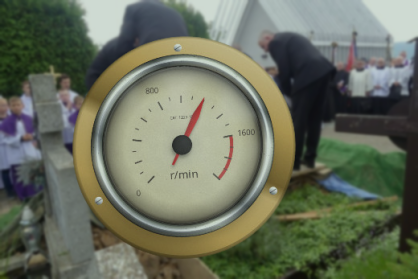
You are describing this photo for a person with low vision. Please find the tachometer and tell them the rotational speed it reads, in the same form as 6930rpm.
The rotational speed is 1200rpm
